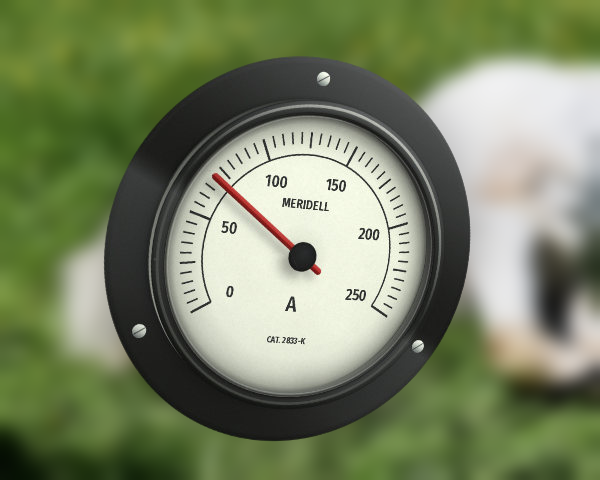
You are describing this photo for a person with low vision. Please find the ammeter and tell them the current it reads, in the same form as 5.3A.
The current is 70A
